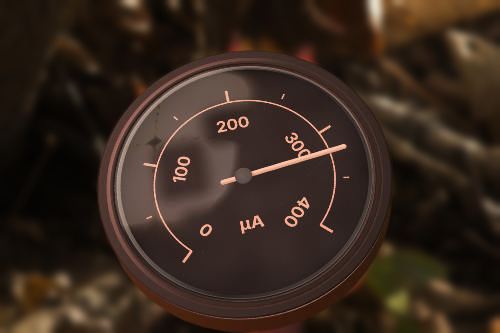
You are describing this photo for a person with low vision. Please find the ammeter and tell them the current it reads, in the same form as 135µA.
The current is 325µA
